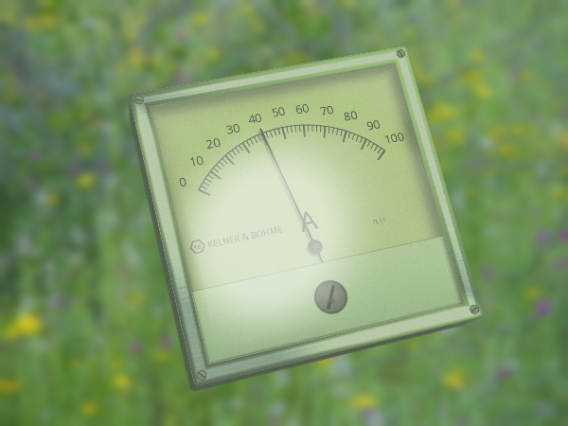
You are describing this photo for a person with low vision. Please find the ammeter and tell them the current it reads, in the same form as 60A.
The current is 40A
